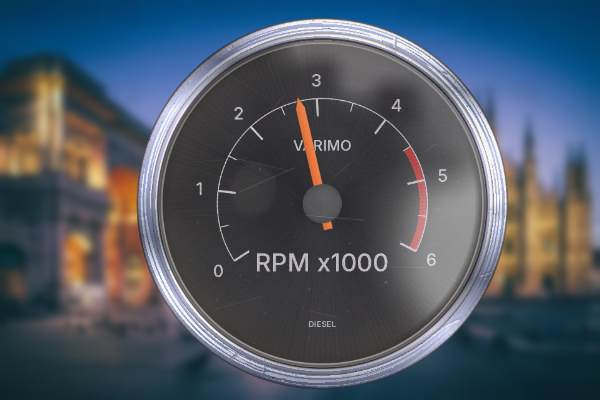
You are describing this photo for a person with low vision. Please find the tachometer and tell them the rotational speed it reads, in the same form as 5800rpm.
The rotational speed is 2750rpm
